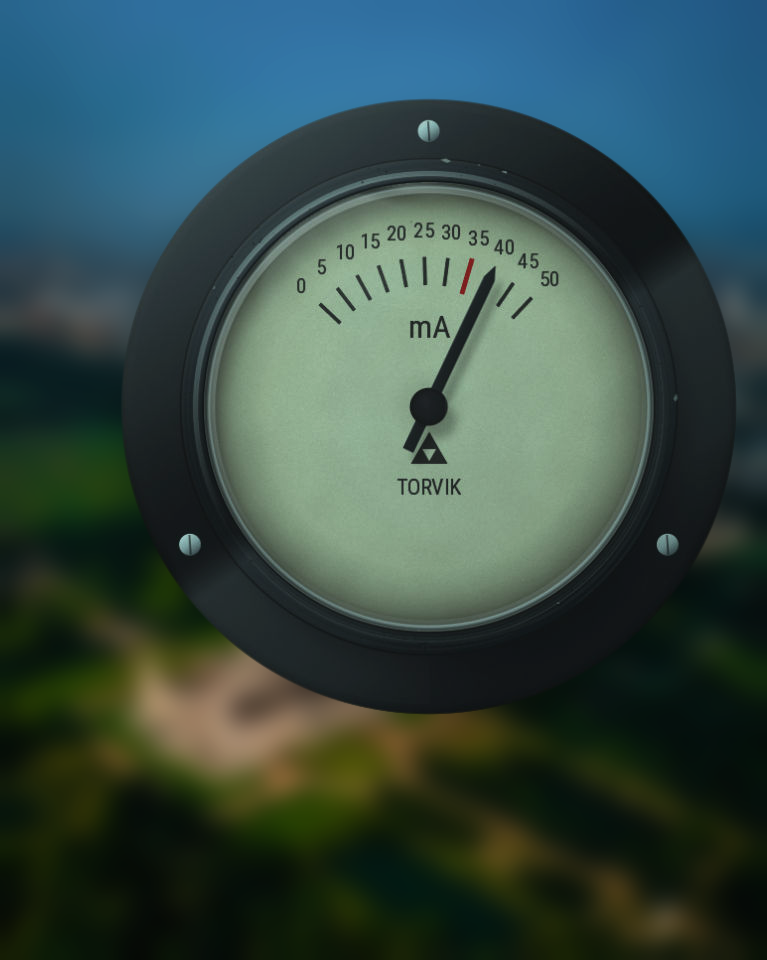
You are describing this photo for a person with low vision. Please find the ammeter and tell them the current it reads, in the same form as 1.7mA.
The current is 40mA
